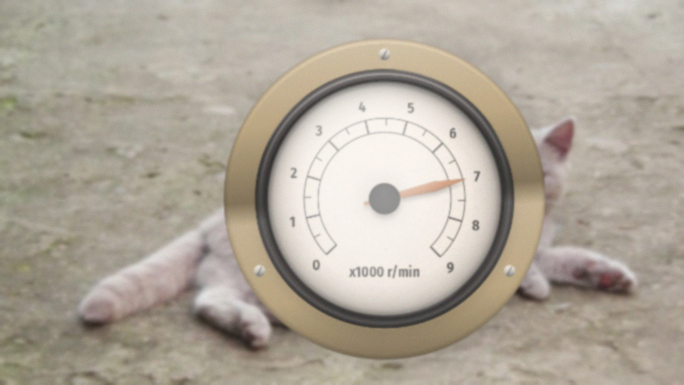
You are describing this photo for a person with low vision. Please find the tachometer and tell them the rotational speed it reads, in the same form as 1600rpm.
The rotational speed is 7000rpm
